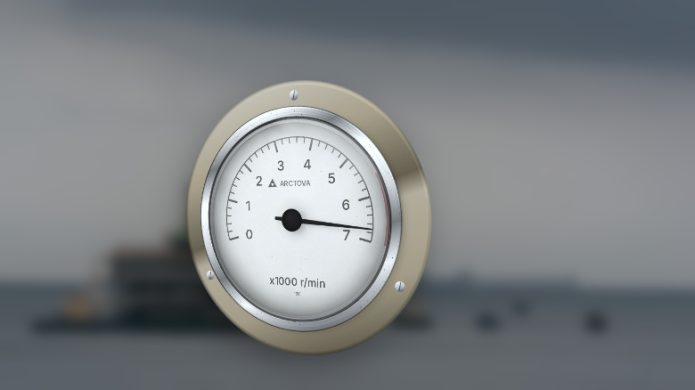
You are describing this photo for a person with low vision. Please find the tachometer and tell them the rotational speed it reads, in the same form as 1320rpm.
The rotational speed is 6700rpm
